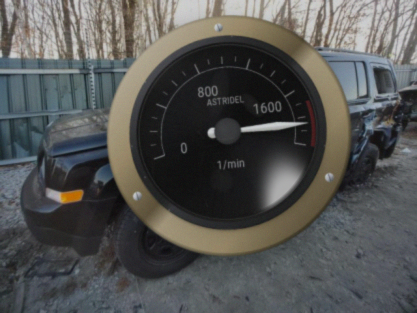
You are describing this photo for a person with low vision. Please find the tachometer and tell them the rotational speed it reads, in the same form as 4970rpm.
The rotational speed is 1850rpm
